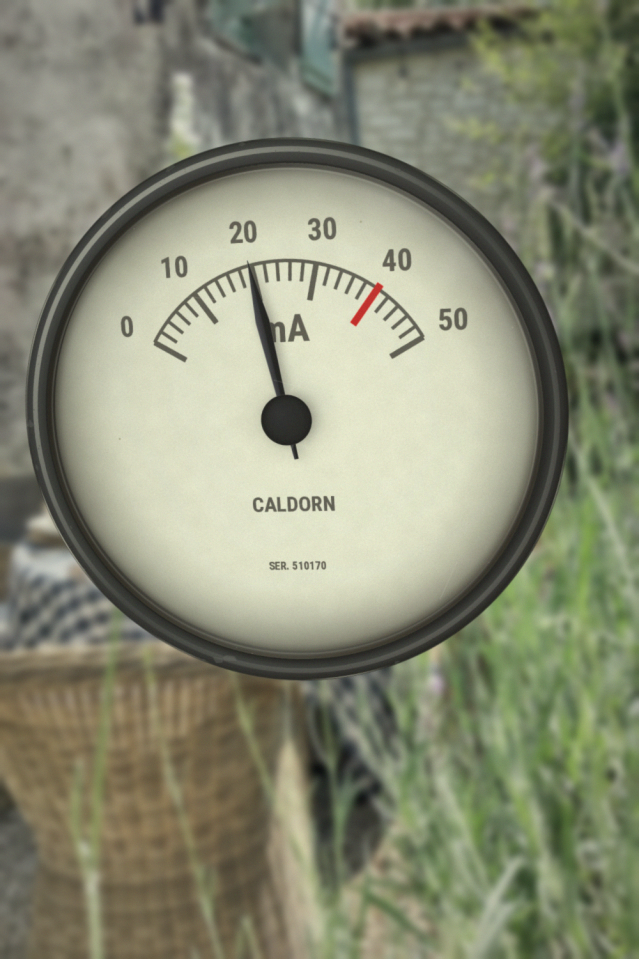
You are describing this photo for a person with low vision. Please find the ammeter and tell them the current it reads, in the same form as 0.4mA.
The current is 20mA
